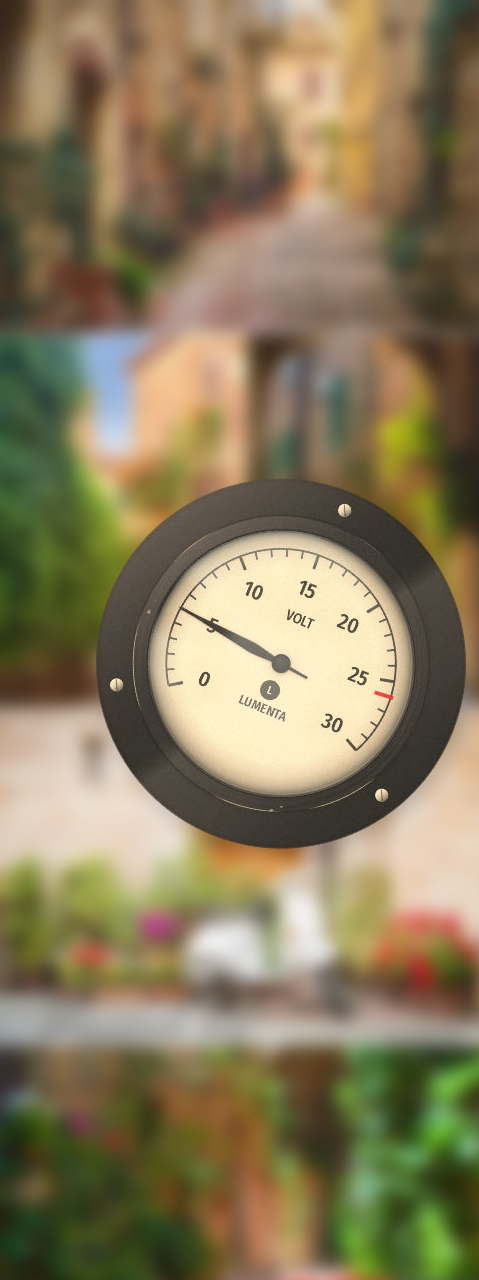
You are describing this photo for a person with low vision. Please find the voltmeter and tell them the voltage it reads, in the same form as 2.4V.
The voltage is 5V
